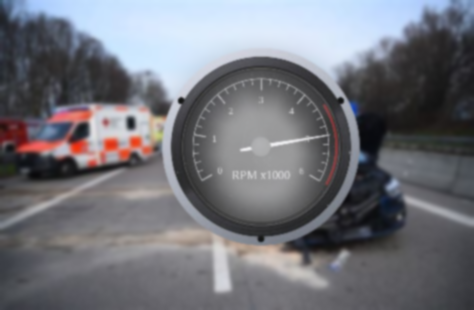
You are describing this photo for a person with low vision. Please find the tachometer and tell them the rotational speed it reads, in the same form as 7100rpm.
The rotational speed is 5000rpm
